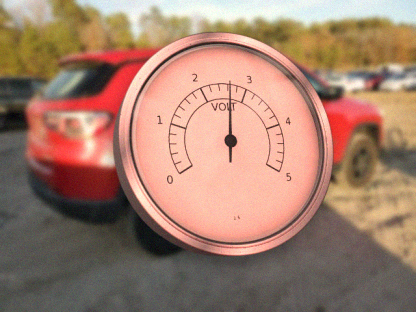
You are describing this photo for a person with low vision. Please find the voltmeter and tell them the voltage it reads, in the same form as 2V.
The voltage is 2.6V
